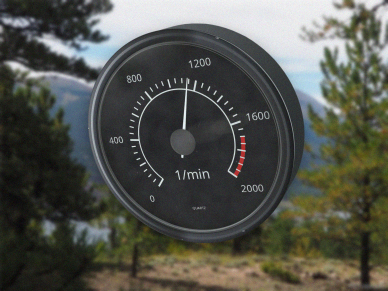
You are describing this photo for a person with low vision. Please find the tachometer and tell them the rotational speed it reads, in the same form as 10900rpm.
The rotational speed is 1150rpm
